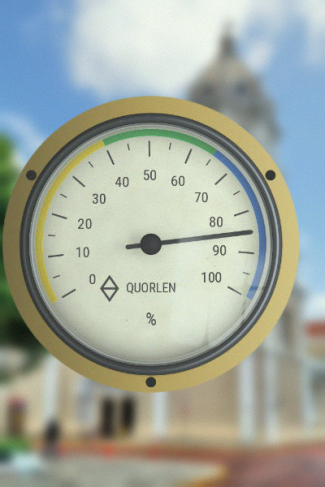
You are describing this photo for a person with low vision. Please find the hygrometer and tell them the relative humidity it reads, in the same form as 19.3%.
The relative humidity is 85%
